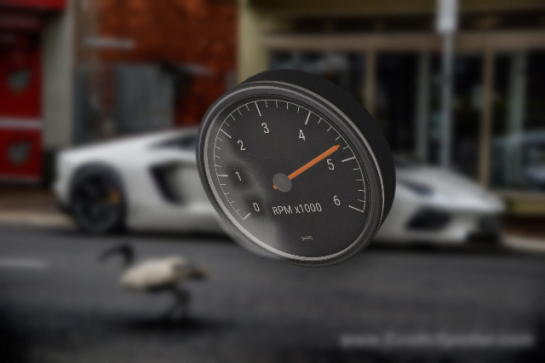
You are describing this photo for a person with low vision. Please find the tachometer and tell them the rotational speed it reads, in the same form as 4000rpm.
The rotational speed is 4700rpm
